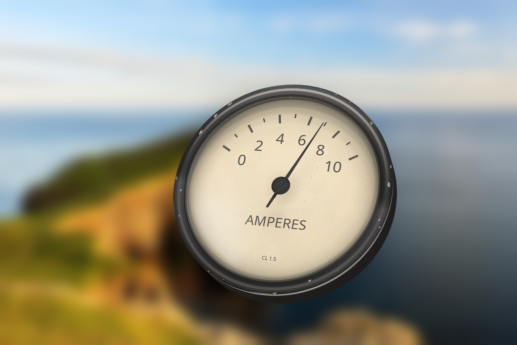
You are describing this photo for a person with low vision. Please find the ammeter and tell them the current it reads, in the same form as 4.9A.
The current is 7A
